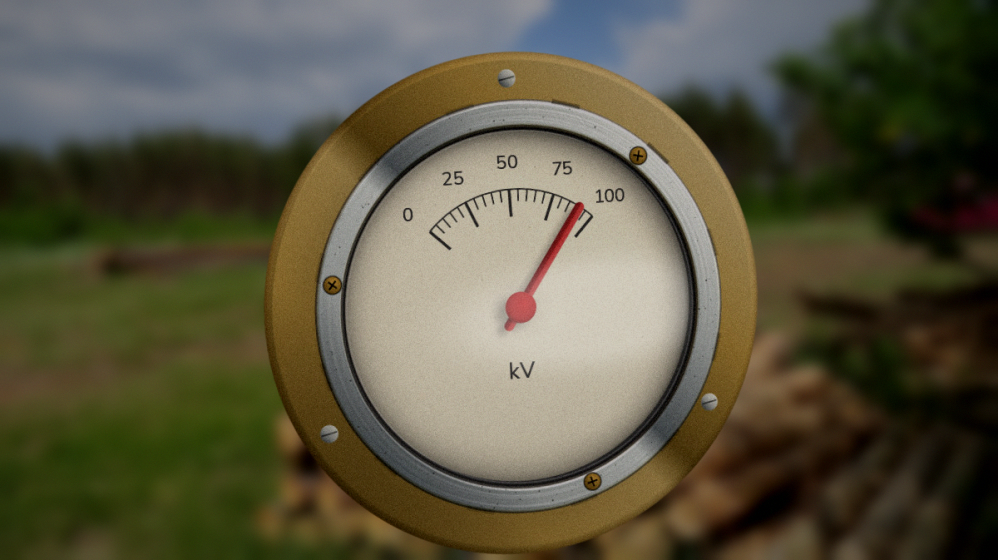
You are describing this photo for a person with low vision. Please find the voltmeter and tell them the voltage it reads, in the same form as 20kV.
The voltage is 90kV
